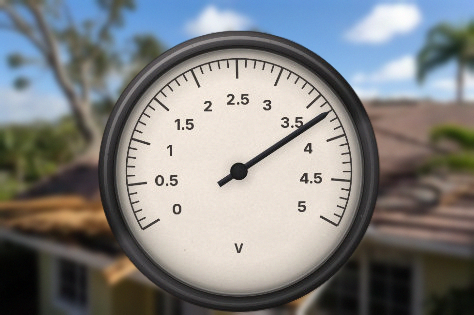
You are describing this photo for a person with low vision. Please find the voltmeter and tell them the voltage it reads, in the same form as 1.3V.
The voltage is 3.7V
